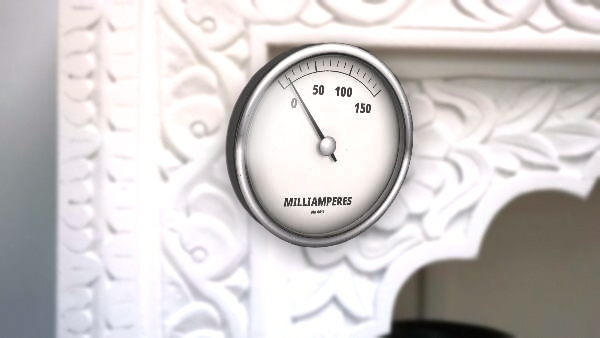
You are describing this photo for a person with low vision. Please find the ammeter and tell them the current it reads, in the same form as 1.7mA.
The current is 10mA
